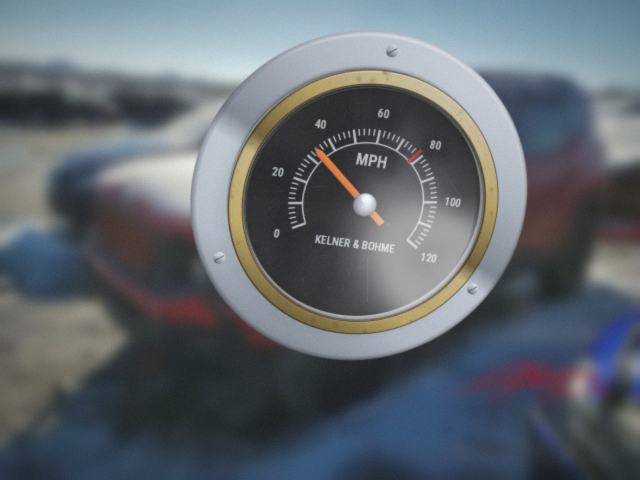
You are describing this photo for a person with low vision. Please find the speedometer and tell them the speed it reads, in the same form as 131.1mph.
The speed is 34mph
